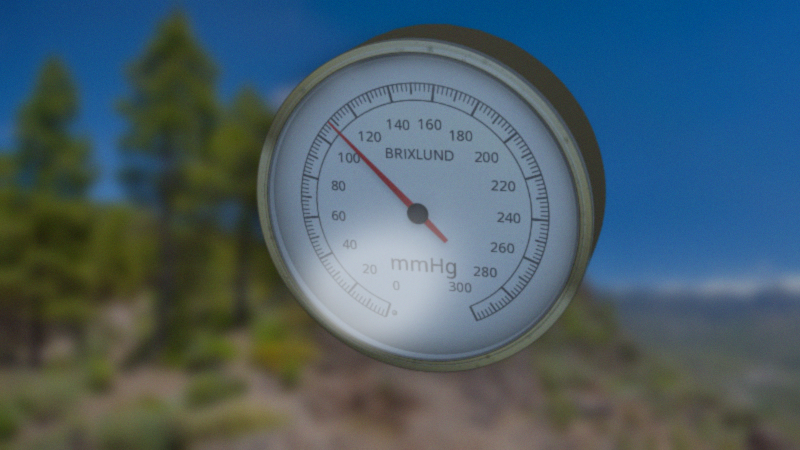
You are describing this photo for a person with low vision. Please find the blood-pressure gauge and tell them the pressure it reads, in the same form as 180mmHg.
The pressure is 110mmHg
